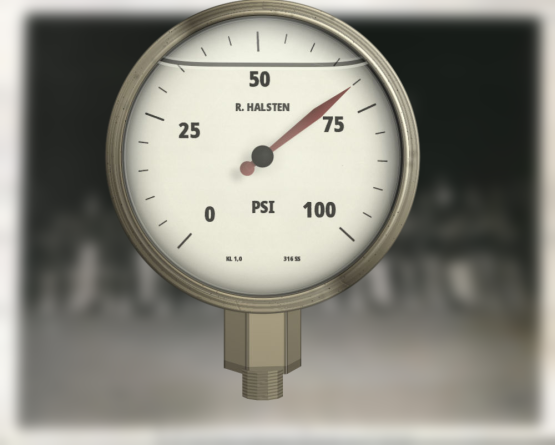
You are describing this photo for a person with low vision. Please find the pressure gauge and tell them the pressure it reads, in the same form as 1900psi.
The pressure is 70psi
